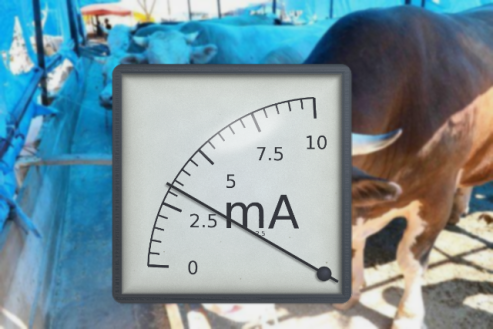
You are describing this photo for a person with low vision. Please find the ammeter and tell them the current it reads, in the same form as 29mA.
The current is 3.25mA
